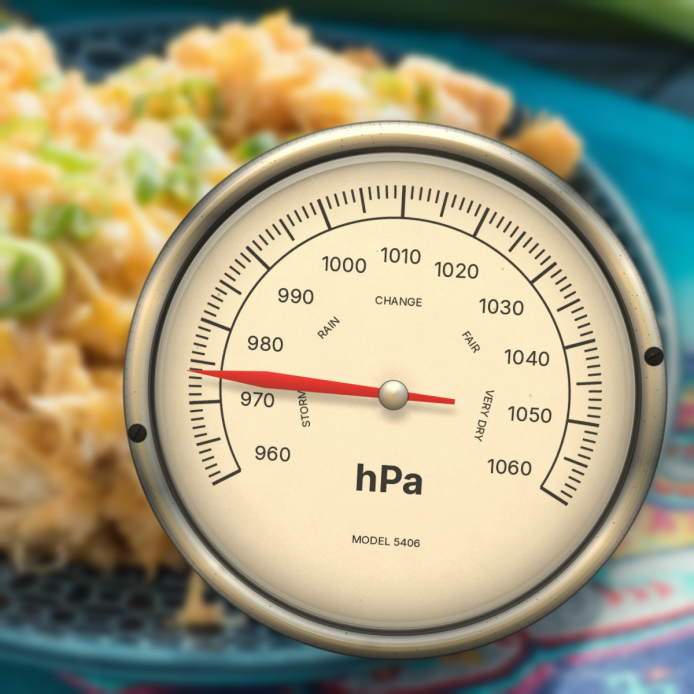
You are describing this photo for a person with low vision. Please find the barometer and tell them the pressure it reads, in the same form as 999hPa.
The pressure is 974hPa
